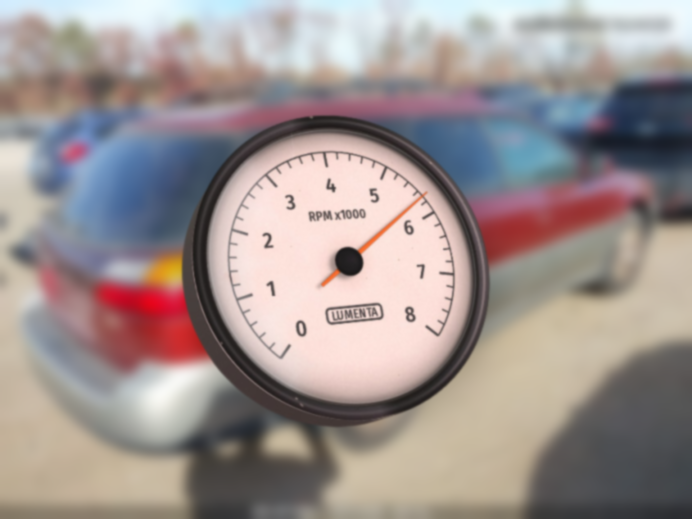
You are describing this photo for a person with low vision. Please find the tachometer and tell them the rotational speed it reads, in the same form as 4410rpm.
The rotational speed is 5700rpm
